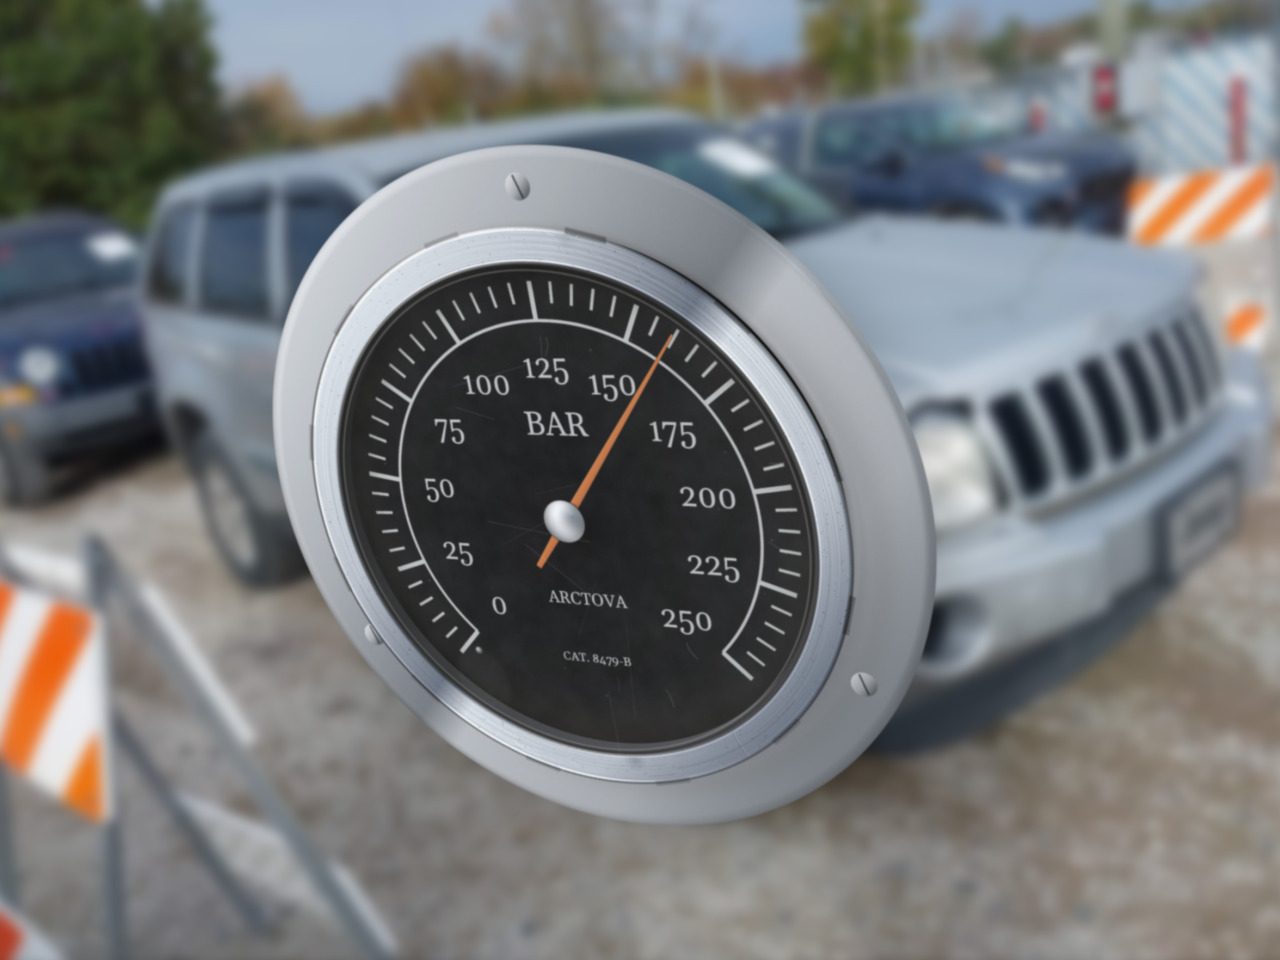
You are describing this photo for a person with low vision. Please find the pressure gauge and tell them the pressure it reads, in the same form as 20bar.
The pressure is 160bar
